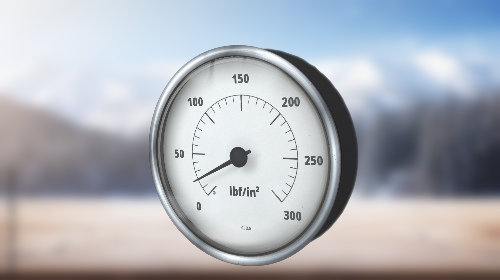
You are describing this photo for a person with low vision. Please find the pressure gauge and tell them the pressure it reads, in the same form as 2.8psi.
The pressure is 20psi
